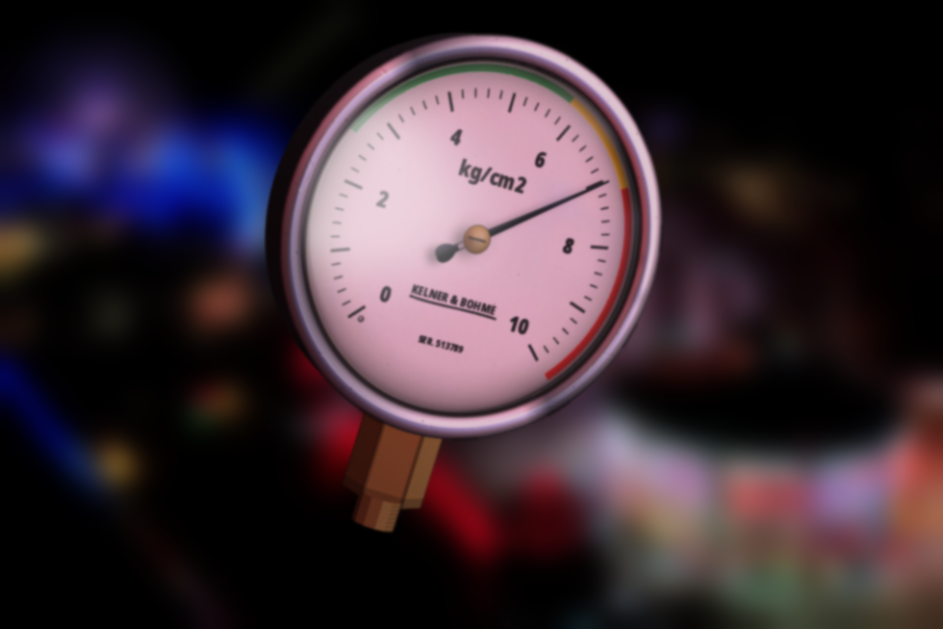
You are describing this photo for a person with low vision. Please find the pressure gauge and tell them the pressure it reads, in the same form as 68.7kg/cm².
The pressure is 7kg/cm²
